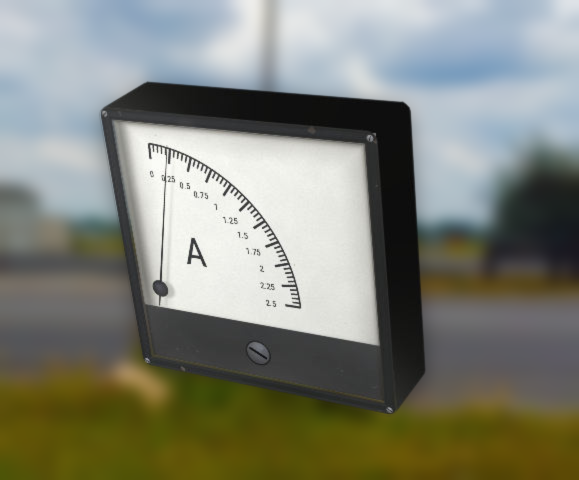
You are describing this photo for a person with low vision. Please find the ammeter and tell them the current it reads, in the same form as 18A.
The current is 0.25A
